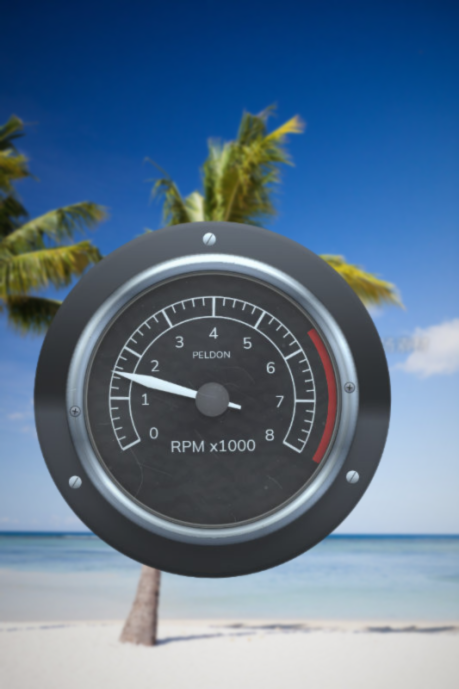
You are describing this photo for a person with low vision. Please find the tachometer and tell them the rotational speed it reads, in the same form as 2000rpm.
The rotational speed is 1500rpm
